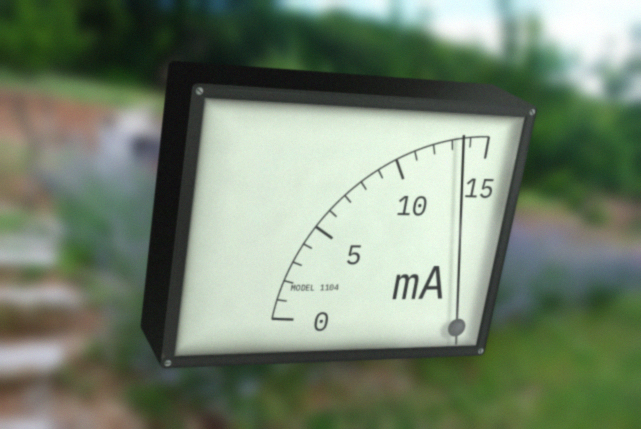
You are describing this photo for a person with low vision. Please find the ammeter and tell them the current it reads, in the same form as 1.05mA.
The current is 13.5mA
